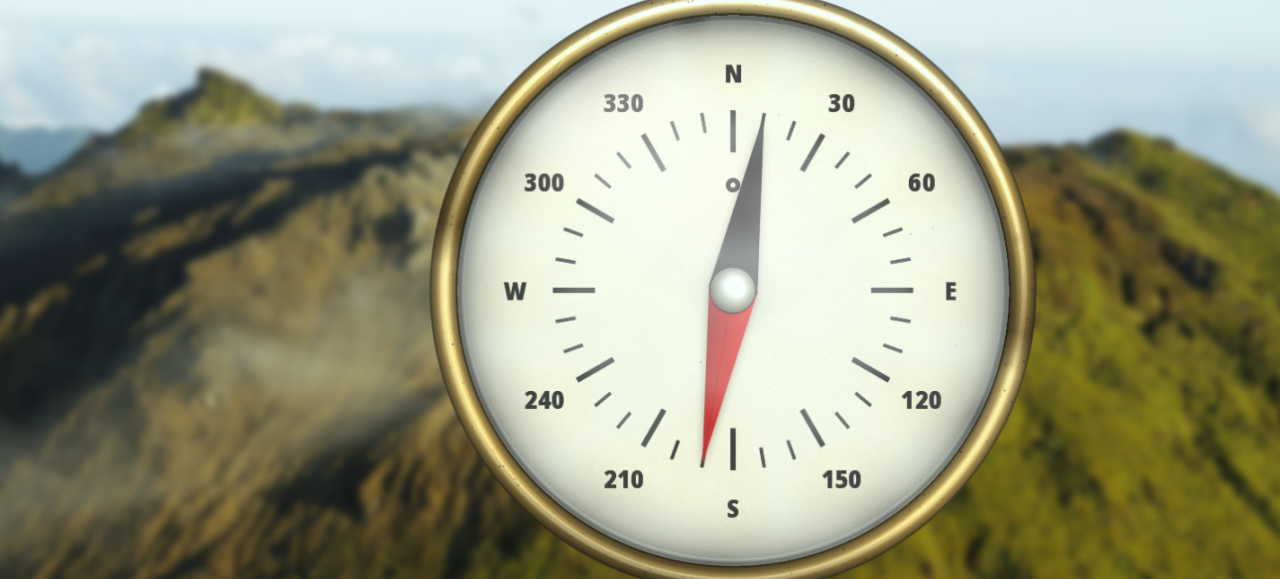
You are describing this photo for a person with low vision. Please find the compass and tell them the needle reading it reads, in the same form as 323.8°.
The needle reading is 190°
